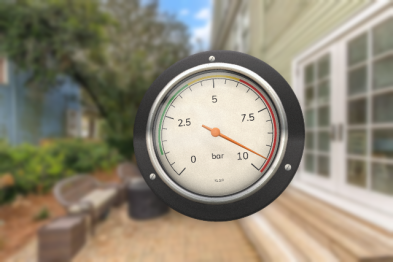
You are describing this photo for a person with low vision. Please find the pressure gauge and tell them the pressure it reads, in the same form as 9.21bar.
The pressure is 9.5bar
